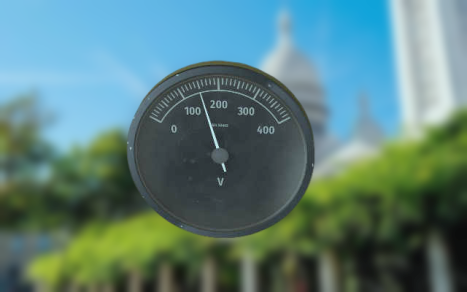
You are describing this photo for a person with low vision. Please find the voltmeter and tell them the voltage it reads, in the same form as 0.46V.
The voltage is 150V
